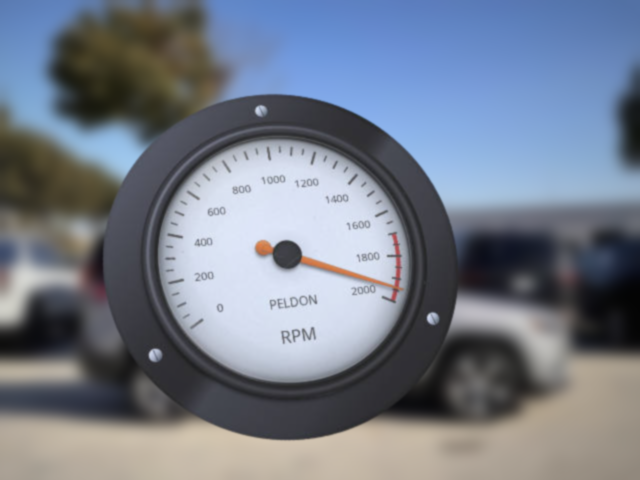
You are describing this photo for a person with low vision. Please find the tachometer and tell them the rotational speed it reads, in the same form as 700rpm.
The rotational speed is 1950rpm
